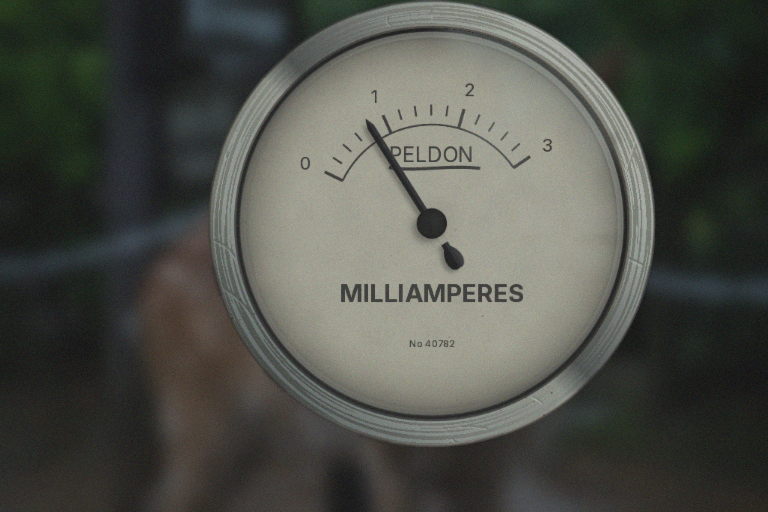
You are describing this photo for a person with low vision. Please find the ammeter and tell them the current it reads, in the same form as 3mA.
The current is 0.8mA
